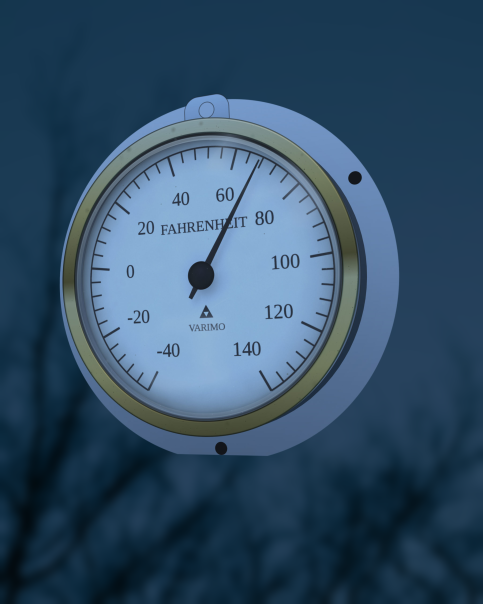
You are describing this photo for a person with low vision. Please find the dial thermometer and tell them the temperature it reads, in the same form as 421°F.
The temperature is 68°F
